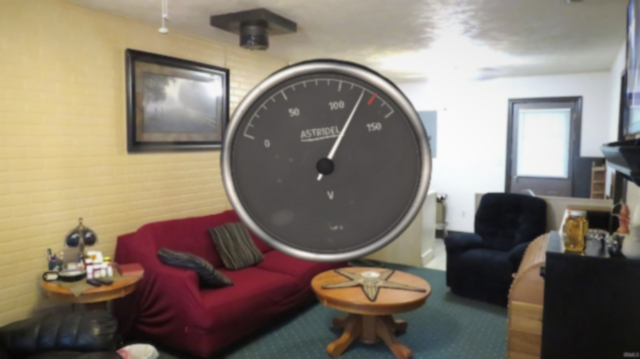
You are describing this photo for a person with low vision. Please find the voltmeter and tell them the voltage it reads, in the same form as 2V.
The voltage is 120V
